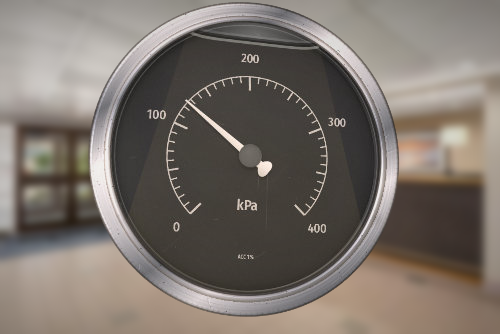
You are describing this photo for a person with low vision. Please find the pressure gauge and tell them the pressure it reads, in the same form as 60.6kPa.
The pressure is 125kPa
